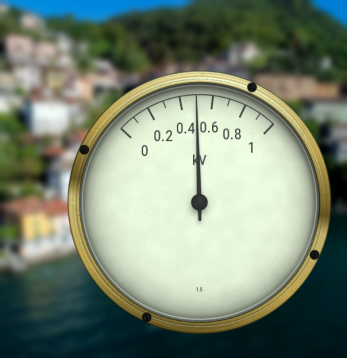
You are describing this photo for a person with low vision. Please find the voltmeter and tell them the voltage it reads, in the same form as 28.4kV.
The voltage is 0.5kV
